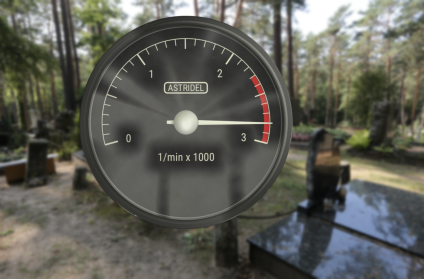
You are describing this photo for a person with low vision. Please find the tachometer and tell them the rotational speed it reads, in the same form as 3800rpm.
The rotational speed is 2800rpm
